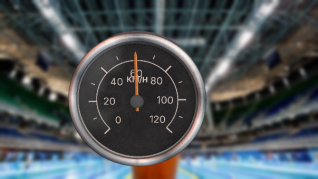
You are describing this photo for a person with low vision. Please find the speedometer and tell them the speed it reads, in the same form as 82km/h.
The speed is 60km/h
